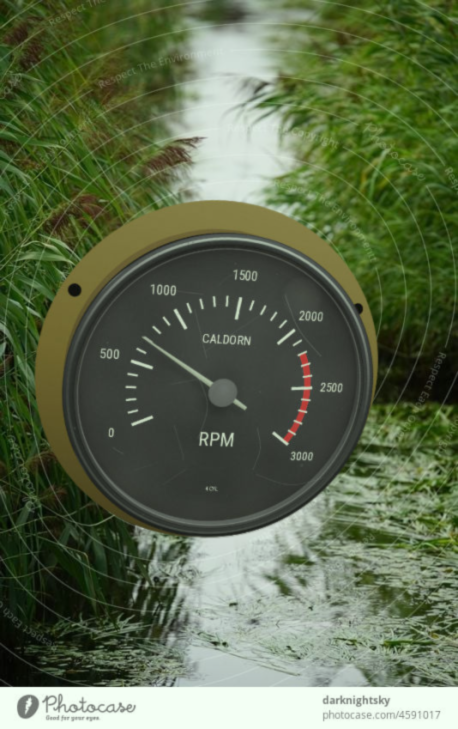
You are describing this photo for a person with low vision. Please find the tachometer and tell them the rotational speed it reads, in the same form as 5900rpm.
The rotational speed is 700rpm
